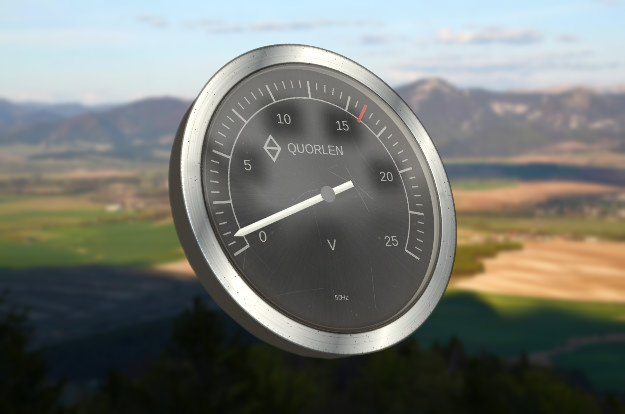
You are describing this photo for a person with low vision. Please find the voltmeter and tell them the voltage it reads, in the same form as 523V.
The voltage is 0.75V
